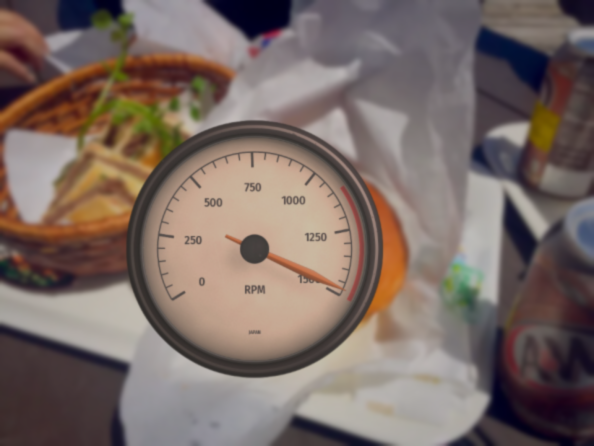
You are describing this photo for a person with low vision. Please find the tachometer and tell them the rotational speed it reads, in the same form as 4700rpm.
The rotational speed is 1475rpm
